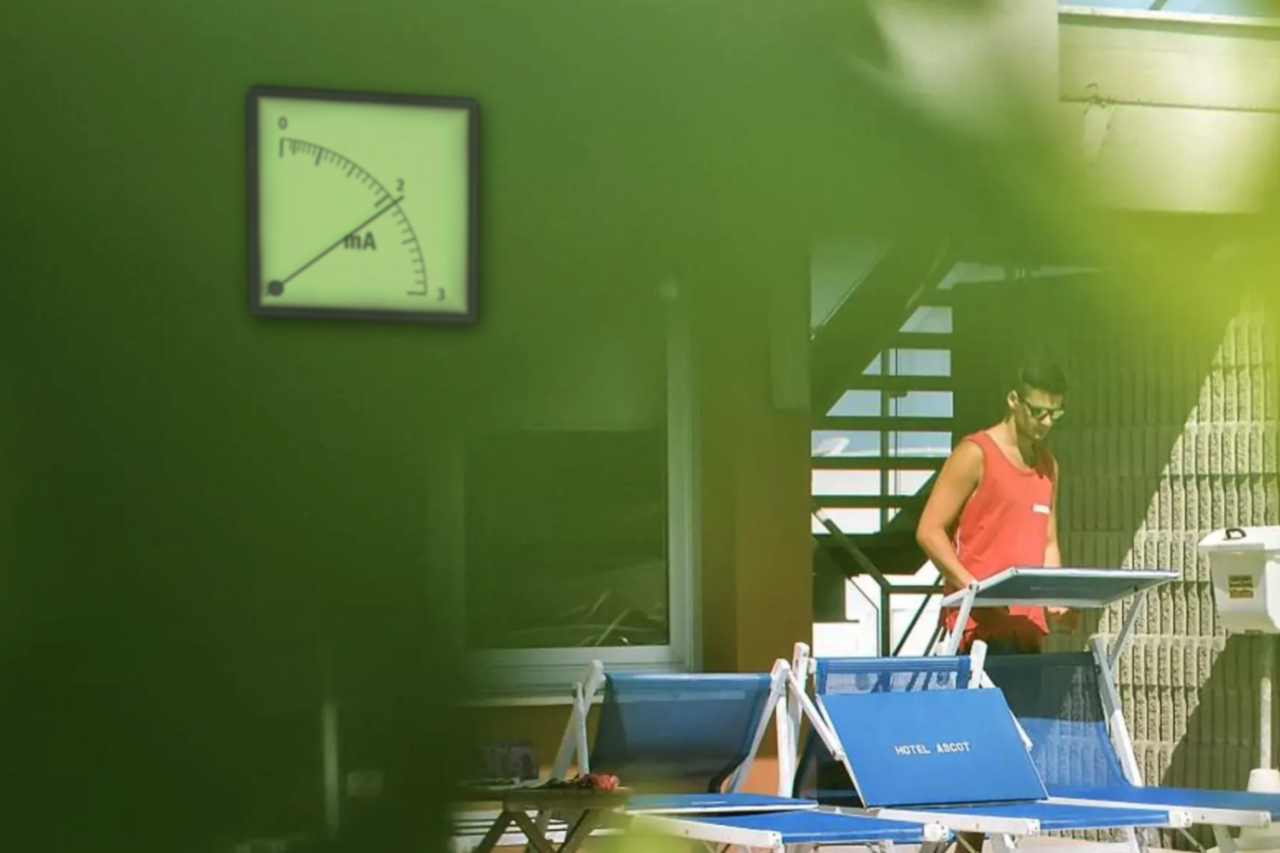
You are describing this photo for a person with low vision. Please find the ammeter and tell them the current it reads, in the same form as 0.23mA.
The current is 2.1mA
